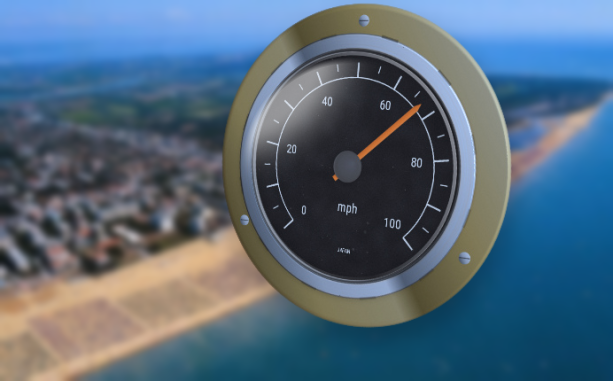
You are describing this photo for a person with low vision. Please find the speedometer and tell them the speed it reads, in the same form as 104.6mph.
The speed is 67.5mph
